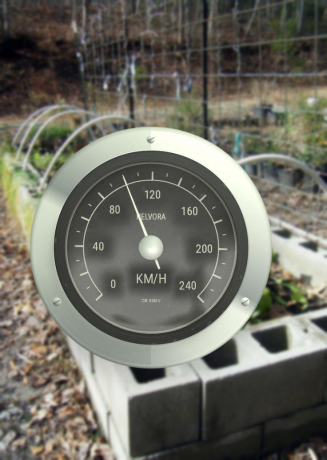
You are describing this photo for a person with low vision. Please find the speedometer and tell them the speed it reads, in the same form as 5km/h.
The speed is 100km/h
